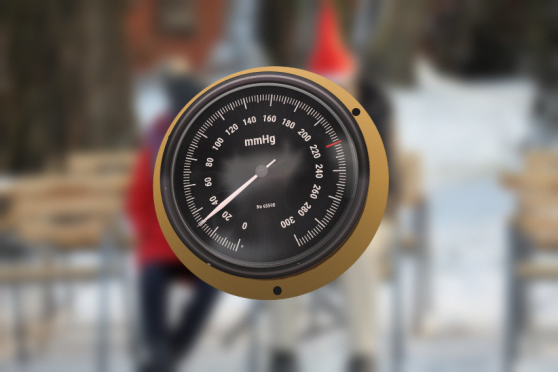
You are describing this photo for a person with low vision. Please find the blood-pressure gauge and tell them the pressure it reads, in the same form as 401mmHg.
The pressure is 30mmHg
